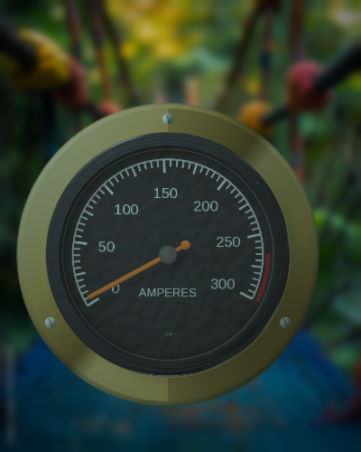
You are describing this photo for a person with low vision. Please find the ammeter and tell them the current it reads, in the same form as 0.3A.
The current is 5A
